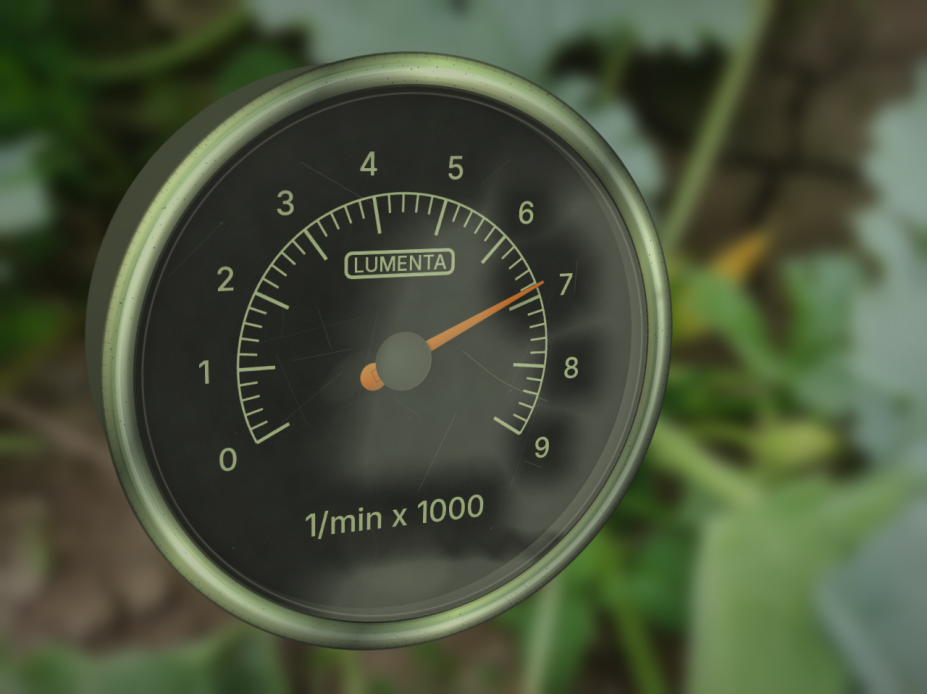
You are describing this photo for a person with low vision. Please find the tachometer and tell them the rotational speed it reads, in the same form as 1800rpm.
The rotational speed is 6800rpm
